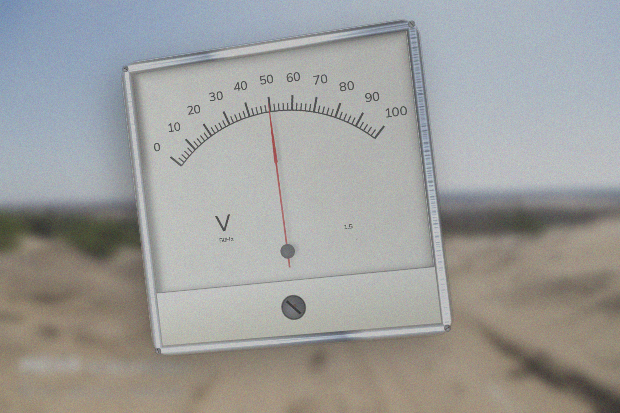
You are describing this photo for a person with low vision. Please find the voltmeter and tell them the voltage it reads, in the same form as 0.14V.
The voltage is 50V
